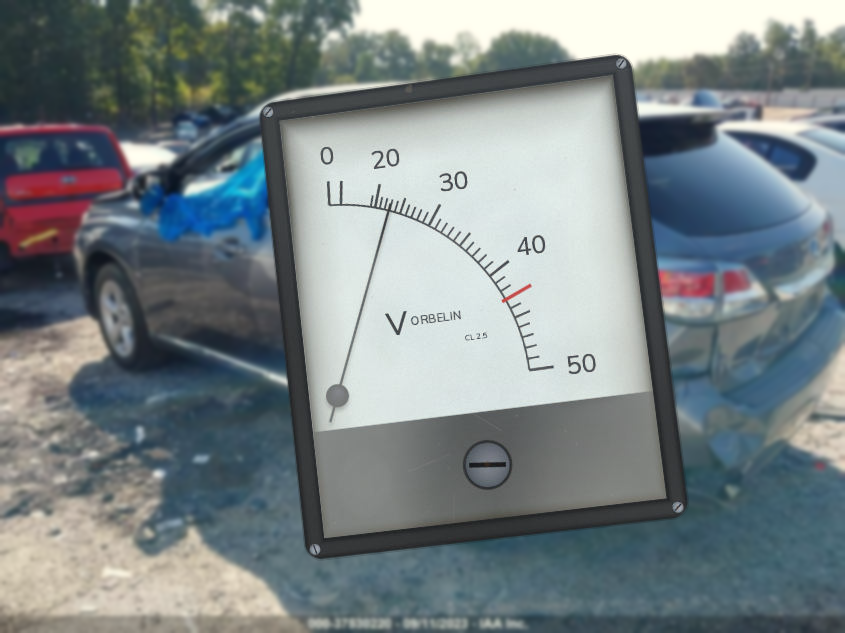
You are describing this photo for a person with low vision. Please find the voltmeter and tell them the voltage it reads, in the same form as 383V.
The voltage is 23V
